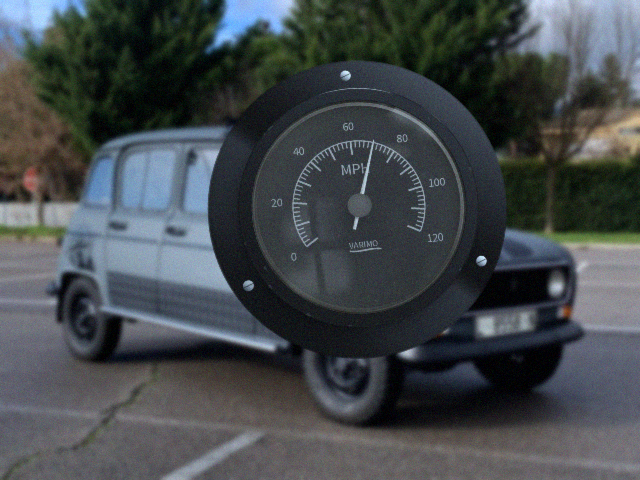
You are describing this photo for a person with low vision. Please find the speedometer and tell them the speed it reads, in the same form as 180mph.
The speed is 70mph
